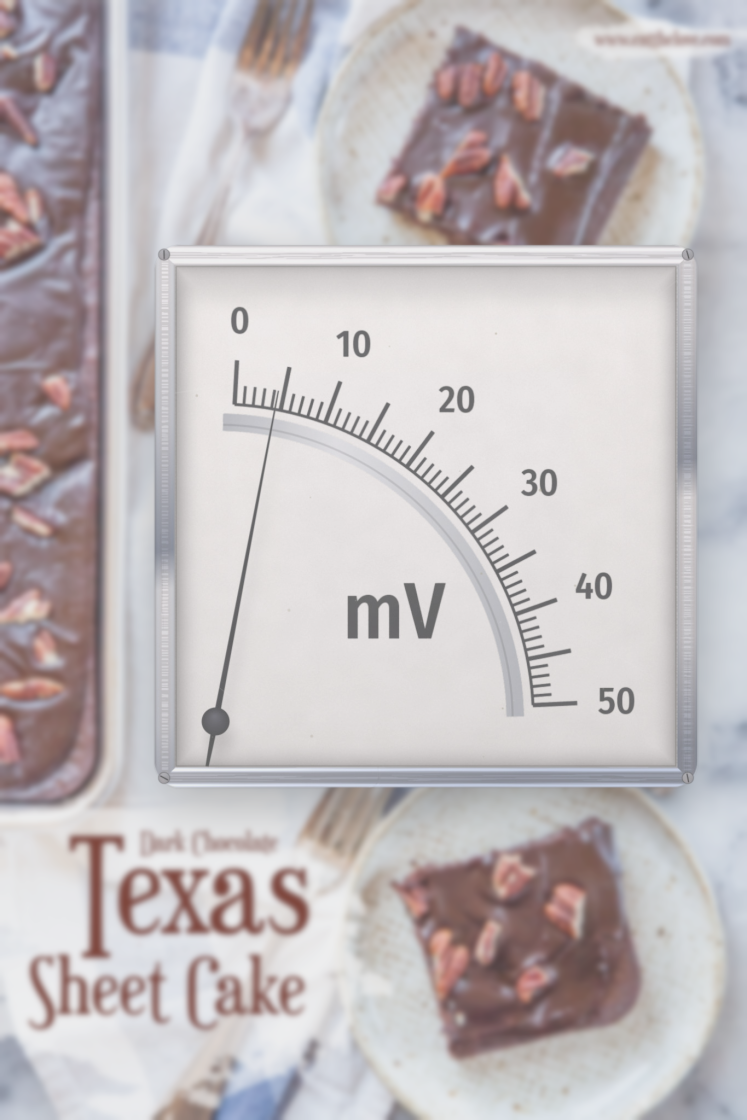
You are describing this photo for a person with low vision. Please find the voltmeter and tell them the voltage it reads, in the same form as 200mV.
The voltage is 4.5mV
